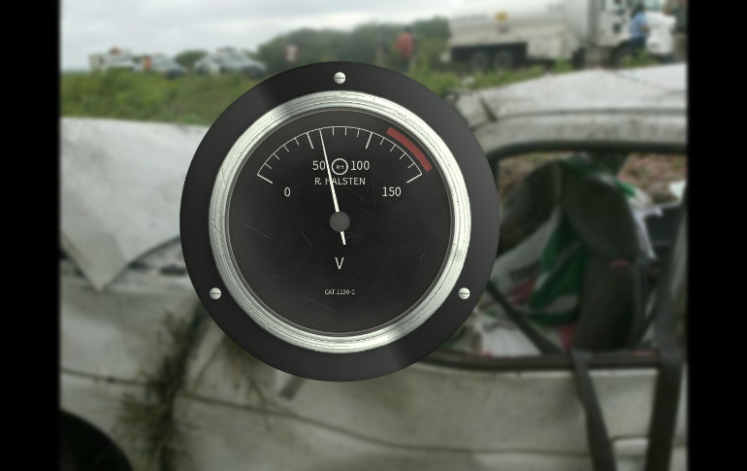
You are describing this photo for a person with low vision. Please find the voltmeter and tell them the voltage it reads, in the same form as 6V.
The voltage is 60V
